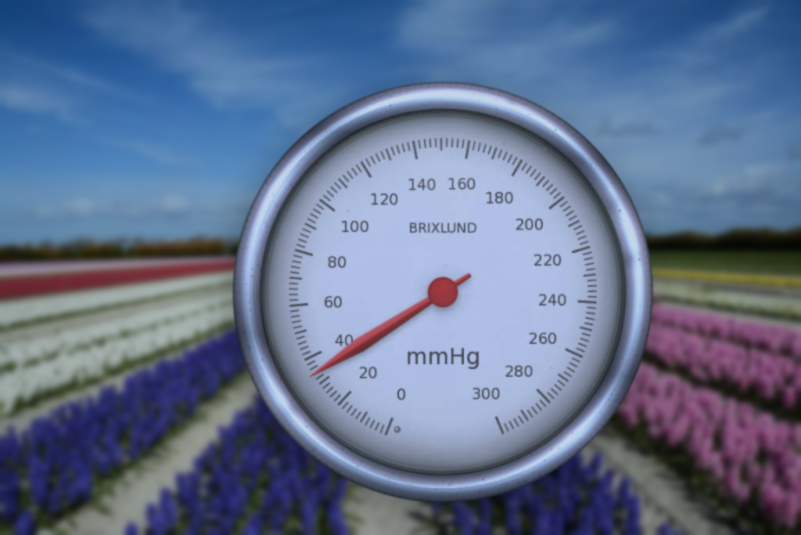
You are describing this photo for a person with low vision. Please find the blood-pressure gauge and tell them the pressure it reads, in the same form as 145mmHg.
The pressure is 34mmHg
